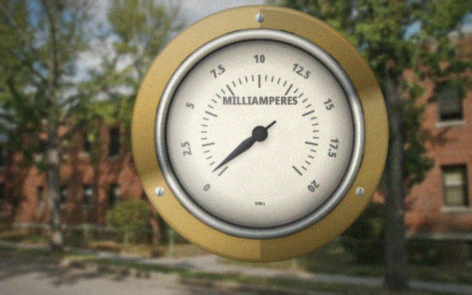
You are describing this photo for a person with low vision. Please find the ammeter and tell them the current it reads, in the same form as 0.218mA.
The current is 0.5mA
